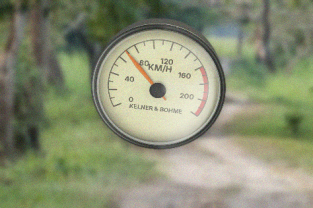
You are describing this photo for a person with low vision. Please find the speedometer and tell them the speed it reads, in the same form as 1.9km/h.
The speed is 70km/h
